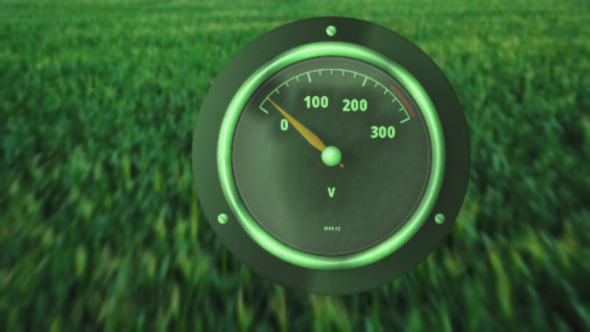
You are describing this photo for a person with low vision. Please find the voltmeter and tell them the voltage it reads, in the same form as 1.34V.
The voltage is 20V
